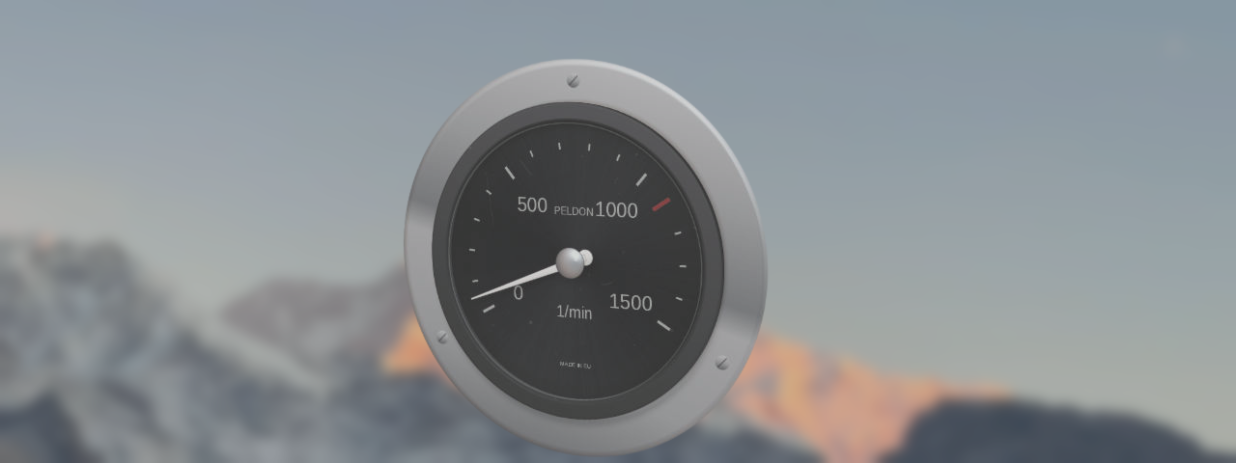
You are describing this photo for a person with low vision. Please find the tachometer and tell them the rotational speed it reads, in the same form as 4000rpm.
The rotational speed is 50rpm
